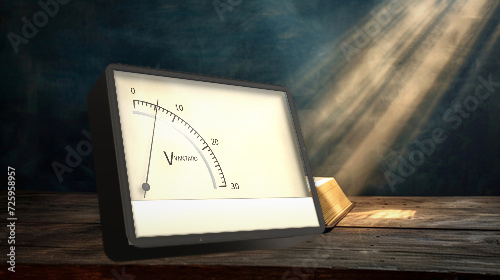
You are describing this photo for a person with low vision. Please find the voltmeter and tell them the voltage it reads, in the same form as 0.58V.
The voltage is 5V
